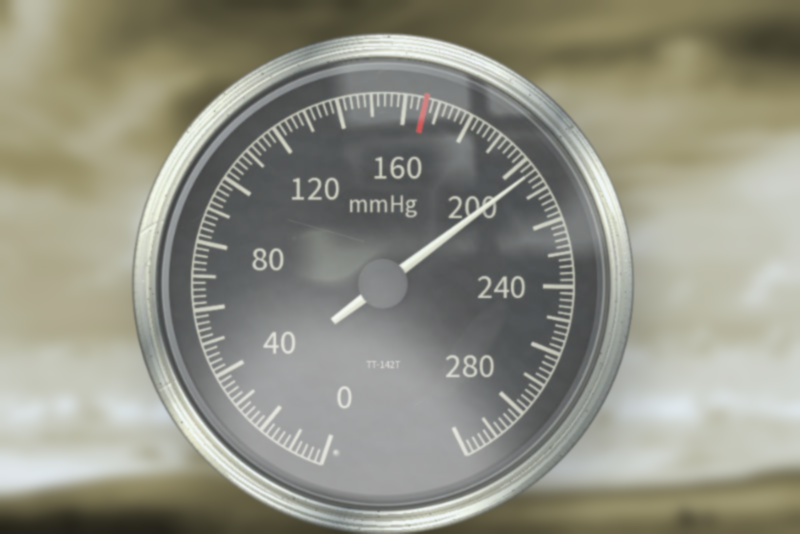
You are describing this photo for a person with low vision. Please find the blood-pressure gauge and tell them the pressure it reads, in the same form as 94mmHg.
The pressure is 204mmHg
